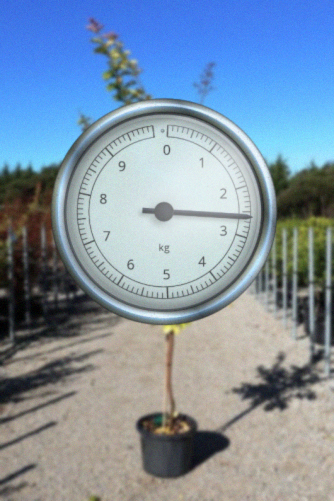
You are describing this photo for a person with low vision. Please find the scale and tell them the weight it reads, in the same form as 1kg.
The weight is 2.6kg
